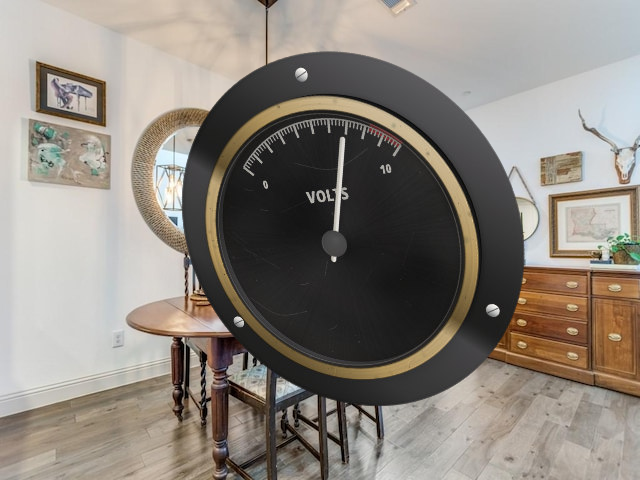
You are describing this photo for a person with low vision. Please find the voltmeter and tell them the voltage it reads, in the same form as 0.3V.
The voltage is 7V
